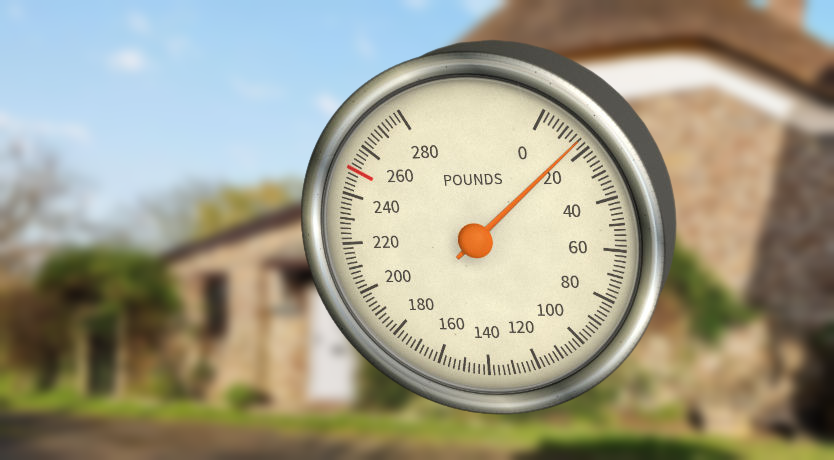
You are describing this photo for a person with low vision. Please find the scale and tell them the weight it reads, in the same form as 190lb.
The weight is 16lb
